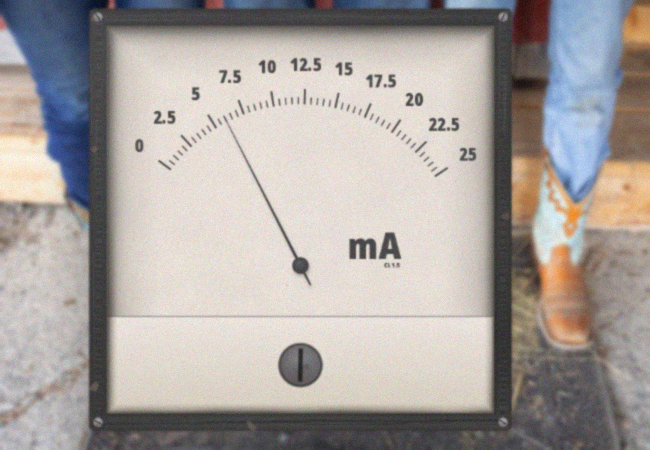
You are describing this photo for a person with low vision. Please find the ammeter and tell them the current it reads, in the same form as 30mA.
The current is 6mA
